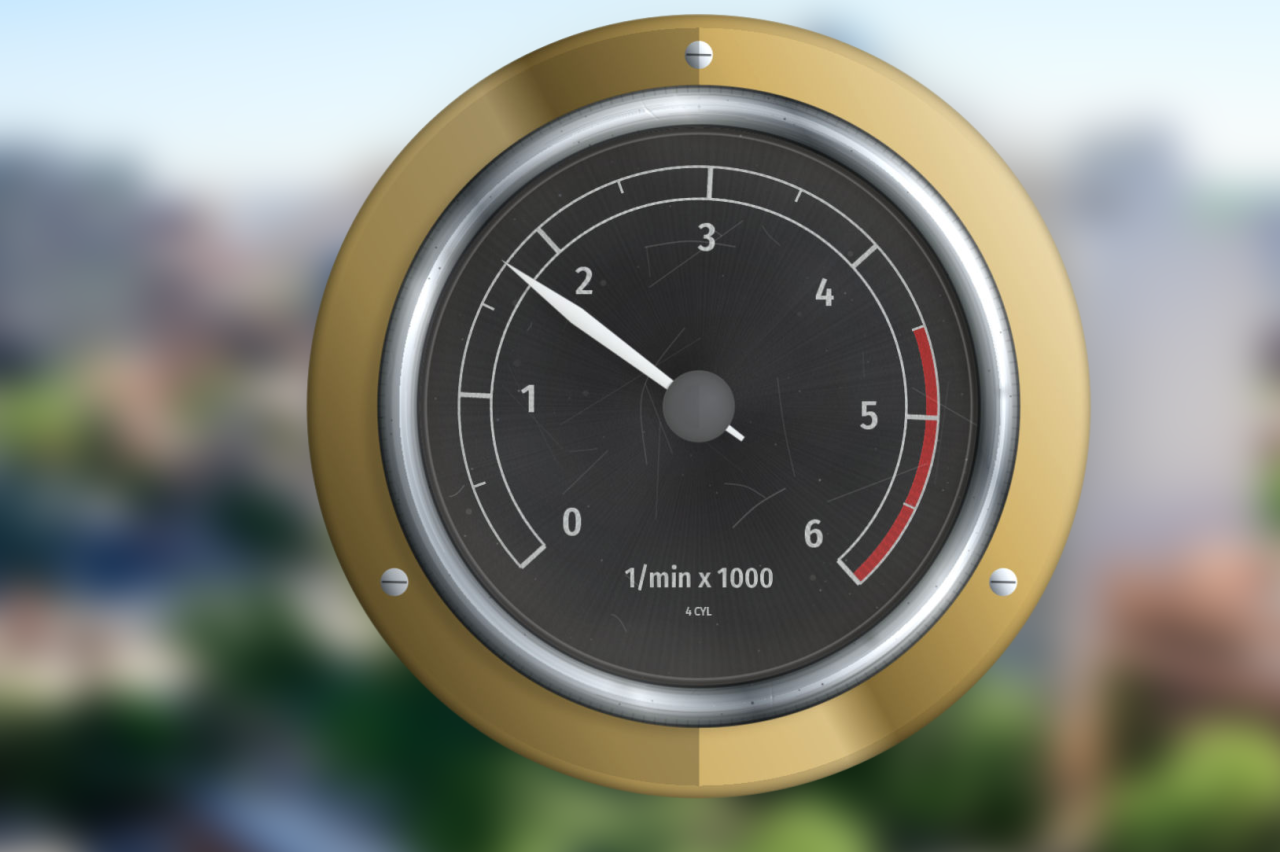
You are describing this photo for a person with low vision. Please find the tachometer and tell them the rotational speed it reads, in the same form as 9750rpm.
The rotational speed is 1750rpm
